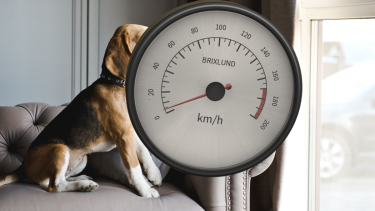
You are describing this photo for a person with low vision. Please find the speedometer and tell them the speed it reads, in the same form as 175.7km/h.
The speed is 5km/h
